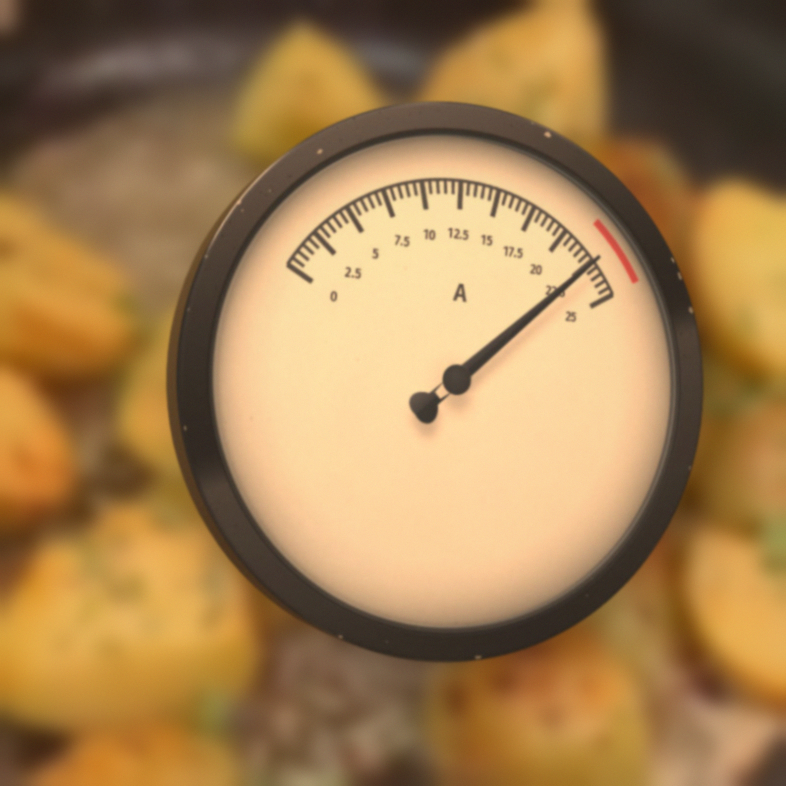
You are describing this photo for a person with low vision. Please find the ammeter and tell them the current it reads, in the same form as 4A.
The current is 22.5A
